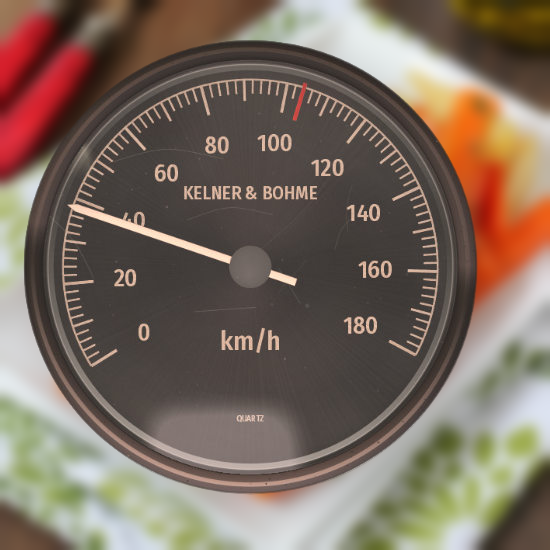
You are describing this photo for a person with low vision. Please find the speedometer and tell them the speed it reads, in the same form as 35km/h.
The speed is 38km/h
